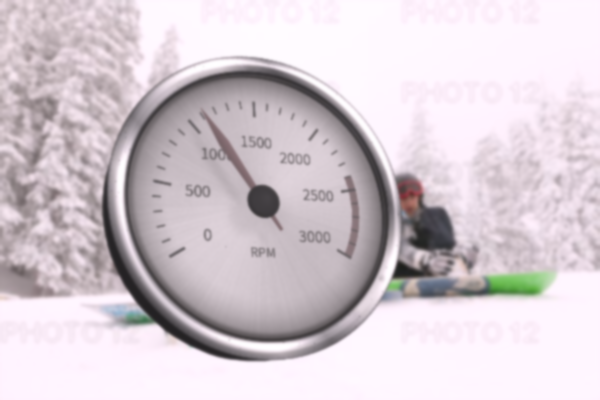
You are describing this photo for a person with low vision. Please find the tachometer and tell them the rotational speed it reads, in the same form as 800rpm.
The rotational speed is 1100rpm
